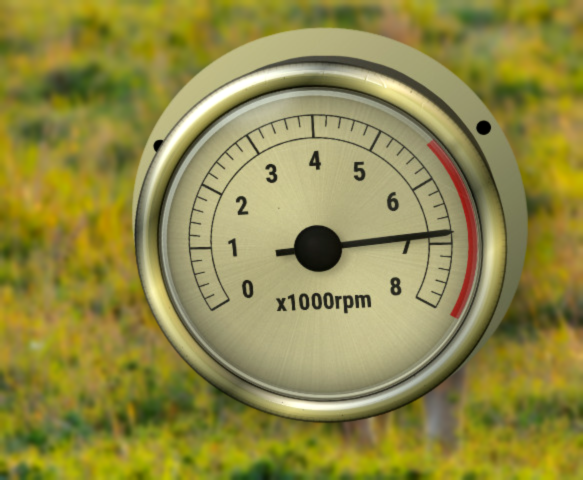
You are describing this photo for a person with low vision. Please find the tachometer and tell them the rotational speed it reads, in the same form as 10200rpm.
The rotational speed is 6800rpm
